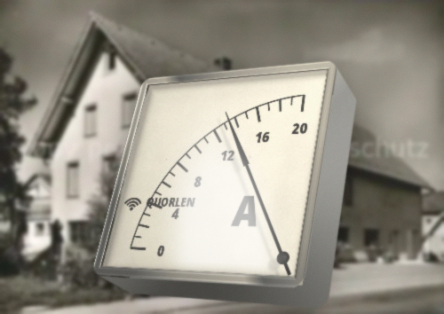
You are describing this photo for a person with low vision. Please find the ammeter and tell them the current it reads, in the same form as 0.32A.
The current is 13.5A
